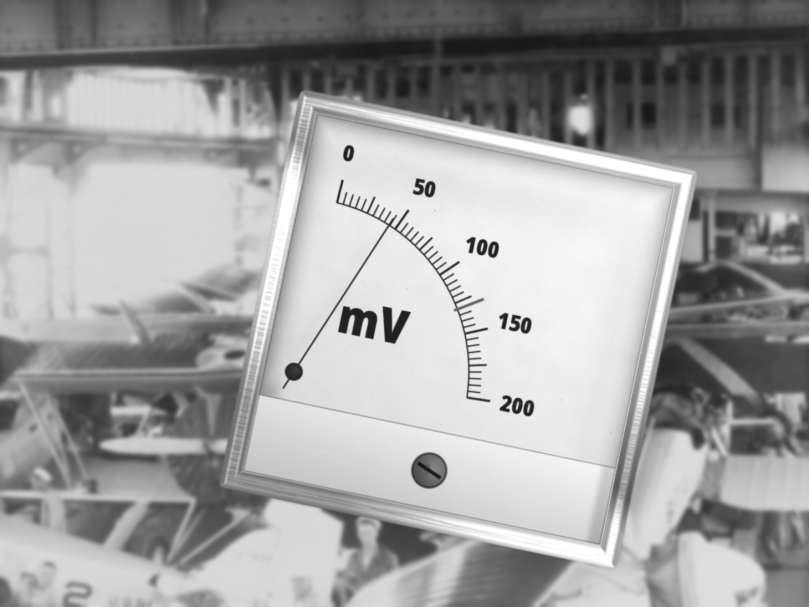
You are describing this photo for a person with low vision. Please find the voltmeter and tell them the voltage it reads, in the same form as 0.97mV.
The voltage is 45mV
